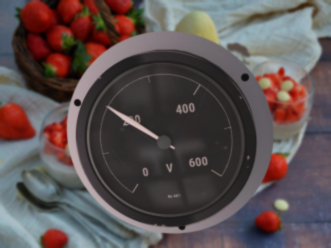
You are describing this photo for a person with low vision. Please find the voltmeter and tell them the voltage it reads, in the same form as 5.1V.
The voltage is 200V
